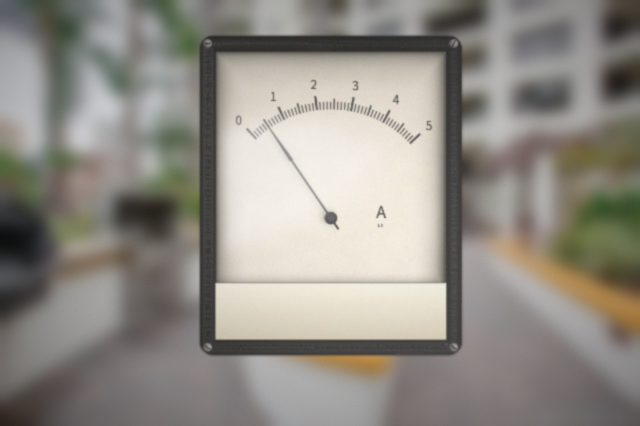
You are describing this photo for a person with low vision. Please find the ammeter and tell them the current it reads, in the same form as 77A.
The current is 0.5A
